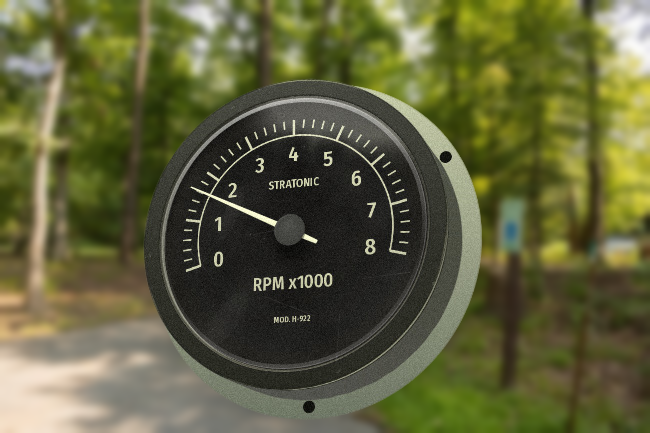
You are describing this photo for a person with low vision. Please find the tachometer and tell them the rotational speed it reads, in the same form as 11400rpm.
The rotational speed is 1600rpm
